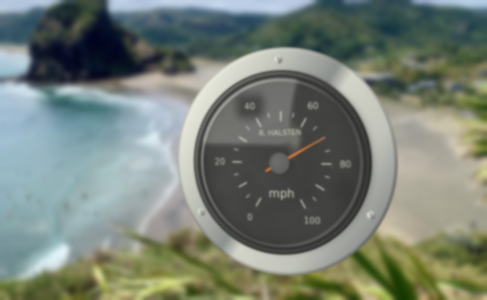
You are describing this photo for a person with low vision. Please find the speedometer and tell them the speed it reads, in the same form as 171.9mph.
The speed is 70mph
